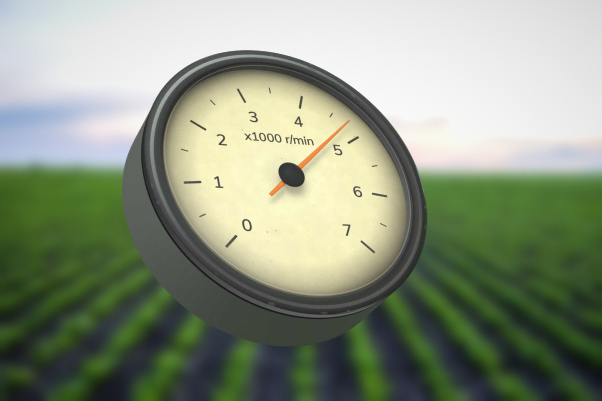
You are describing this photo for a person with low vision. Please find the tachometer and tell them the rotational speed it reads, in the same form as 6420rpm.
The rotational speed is 4750rpm
